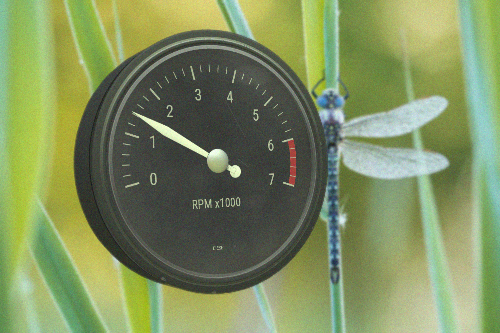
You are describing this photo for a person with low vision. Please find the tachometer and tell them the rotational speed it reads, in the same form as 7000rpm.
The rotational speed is 1400rpm
